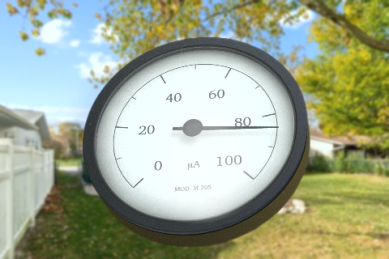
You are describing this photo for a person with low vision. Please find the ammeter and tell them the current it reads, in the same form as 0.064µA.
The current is 85µA
